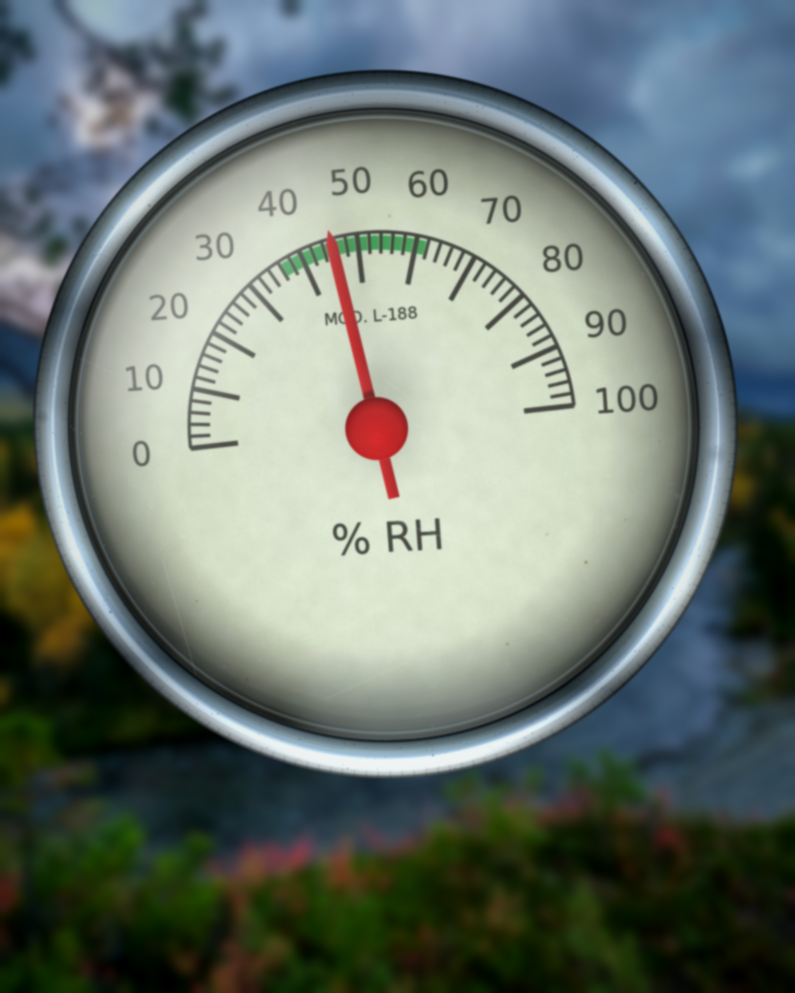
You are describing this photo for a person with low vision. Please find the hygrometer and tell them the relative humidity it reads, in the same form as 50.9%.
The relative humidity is 46%
